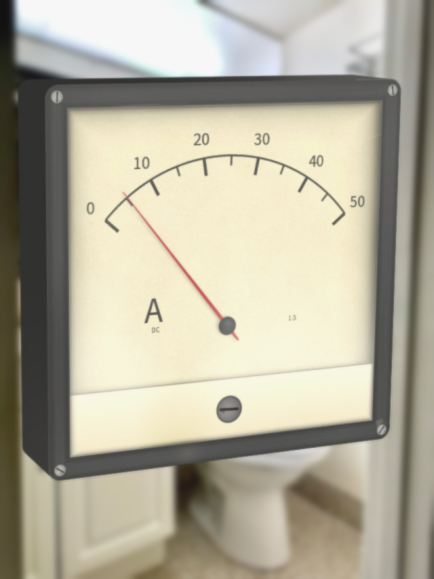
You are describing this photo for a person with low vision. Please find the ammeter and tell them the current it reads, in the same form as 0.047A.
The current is 5A
